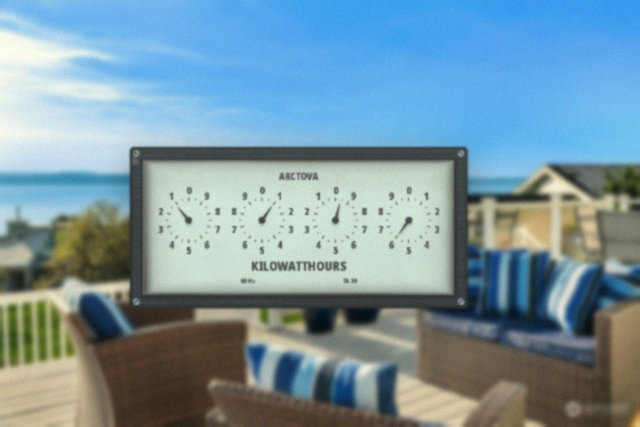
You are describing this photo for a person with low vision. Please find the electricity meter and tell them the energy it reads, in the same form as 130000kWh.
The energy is 1096kWh
